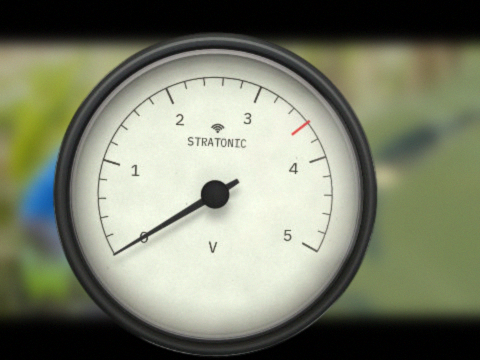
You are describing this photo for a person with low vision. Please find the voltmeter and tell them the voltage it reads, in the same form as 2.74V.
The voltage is 0V
